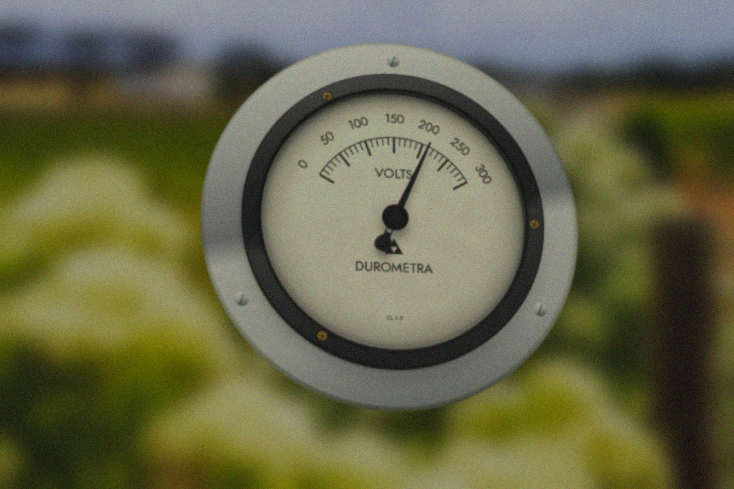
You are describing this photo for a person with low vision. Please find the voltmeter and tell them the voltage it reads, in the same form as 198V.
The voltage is 210V
